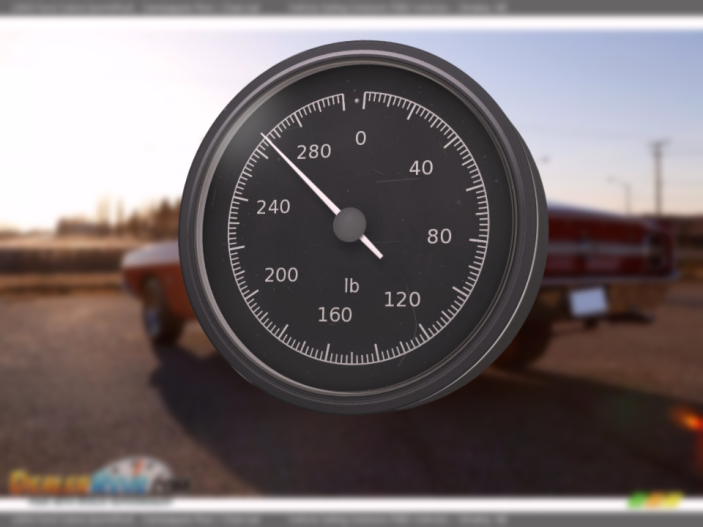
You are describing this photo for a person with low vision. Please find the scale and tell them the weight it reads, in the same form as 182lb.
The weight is 266lb
